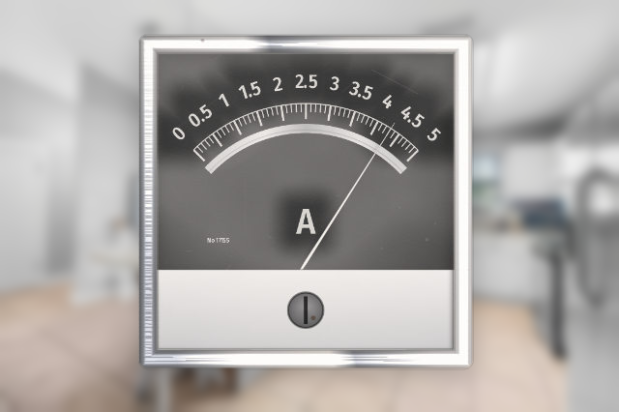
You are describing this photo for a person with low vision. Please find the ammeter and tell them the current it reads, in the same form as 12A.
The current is 4.3A
